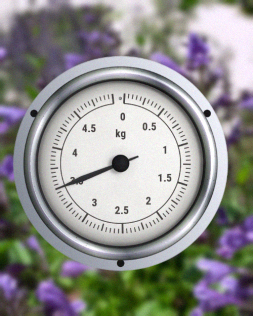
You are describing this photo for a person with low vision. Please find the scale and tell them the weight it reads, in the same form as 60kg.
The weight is 3.5kg
